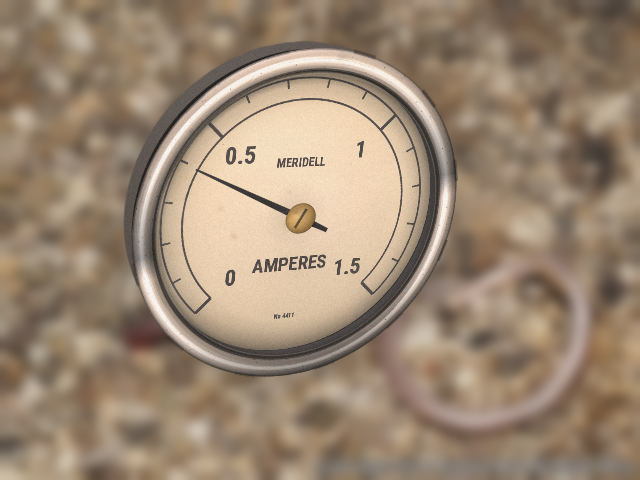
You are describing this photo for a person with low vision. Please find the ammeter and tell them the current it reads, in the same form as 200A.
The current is 0.4A
